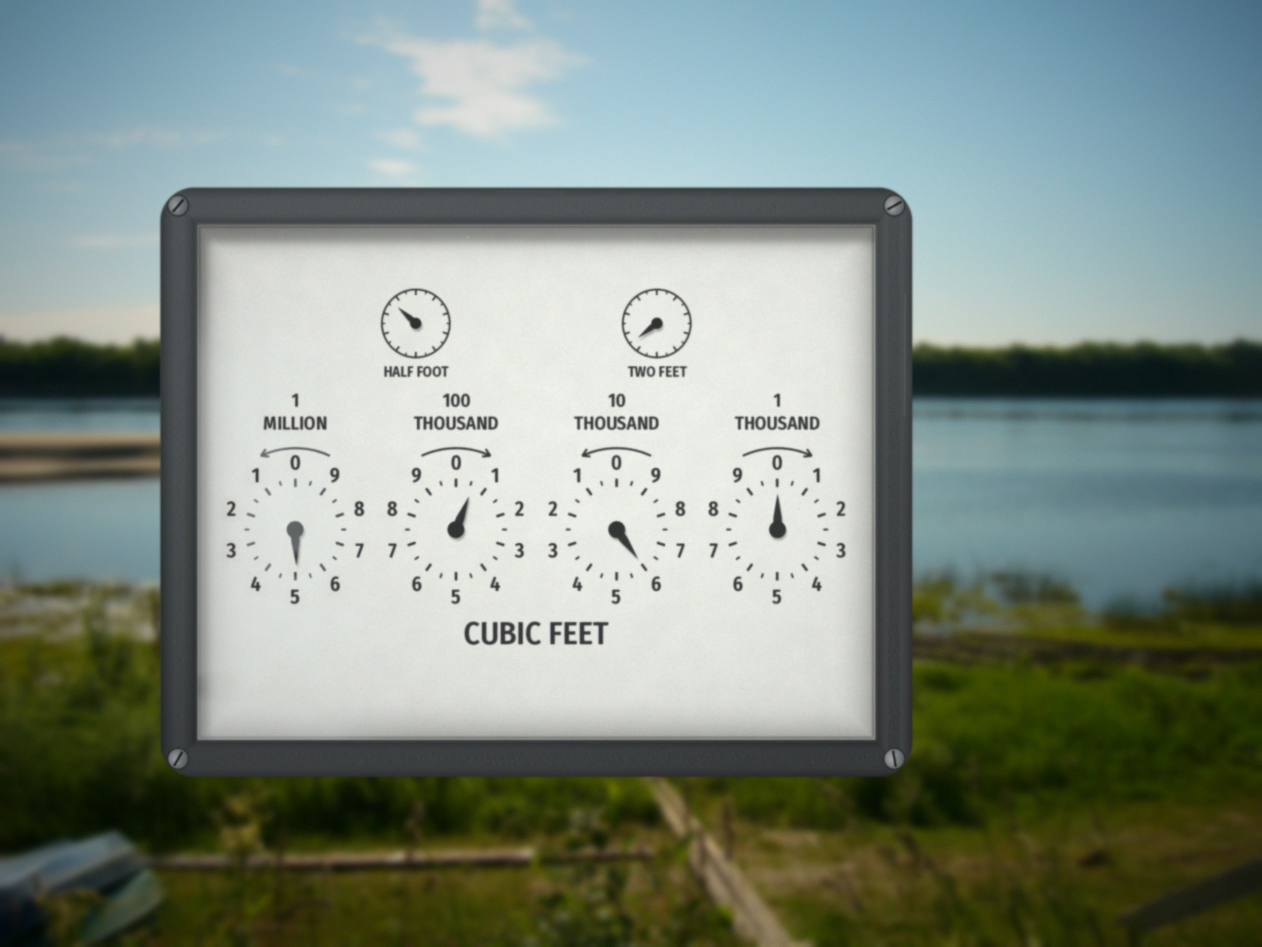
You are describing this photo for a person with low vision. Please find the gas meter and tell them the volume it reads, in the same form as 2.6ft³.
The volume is 506000ft³
